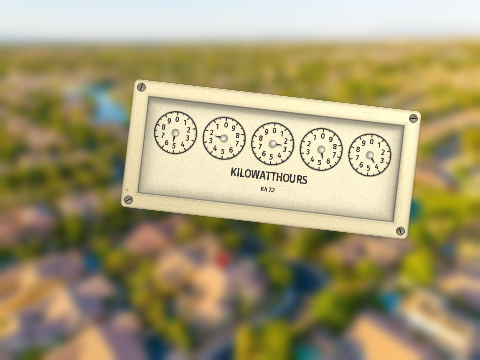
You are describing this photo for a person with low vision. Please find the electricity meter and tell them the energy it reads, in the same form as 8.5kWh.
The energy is 52254kWh
